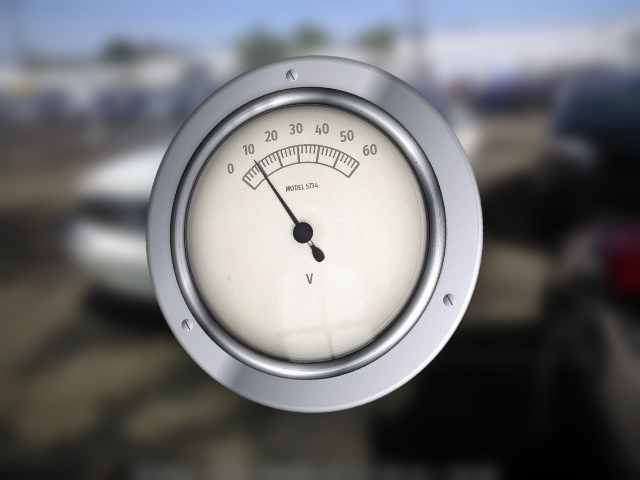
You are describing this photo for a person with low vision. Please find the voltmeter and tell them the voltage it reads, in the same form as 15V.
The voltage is 10V
